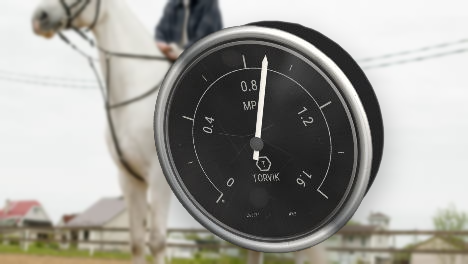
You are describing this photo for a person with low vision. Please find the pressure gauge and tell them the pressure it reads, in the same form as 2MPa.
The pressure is 0.9MPa
